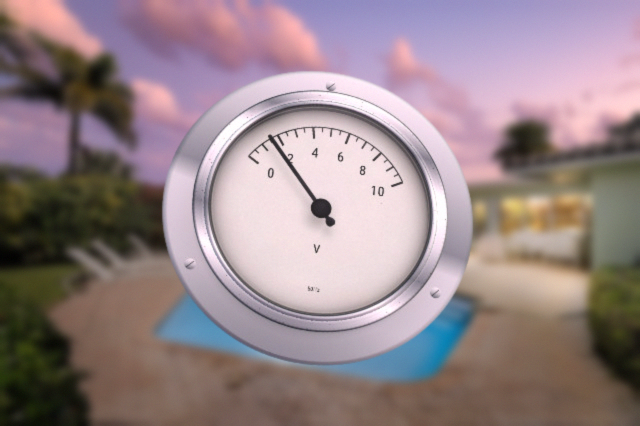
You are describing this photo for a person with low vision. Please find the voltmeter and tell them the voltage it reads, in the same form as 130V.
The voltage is 1.5V
